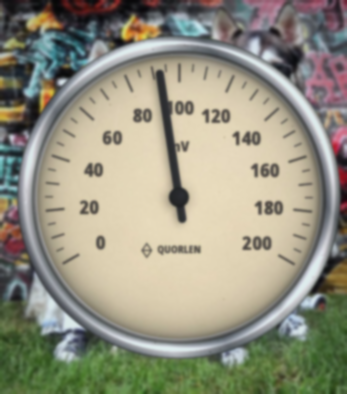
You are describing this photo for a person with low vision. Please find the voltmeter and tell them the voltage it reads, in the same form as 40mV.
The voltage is 92.5mV
